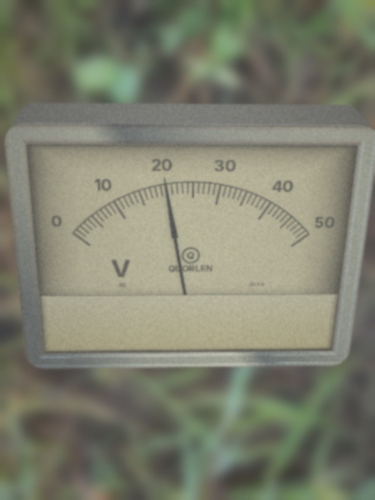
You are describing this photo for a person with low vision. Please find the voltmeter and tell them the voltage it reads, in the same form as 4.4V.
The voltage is 20V
